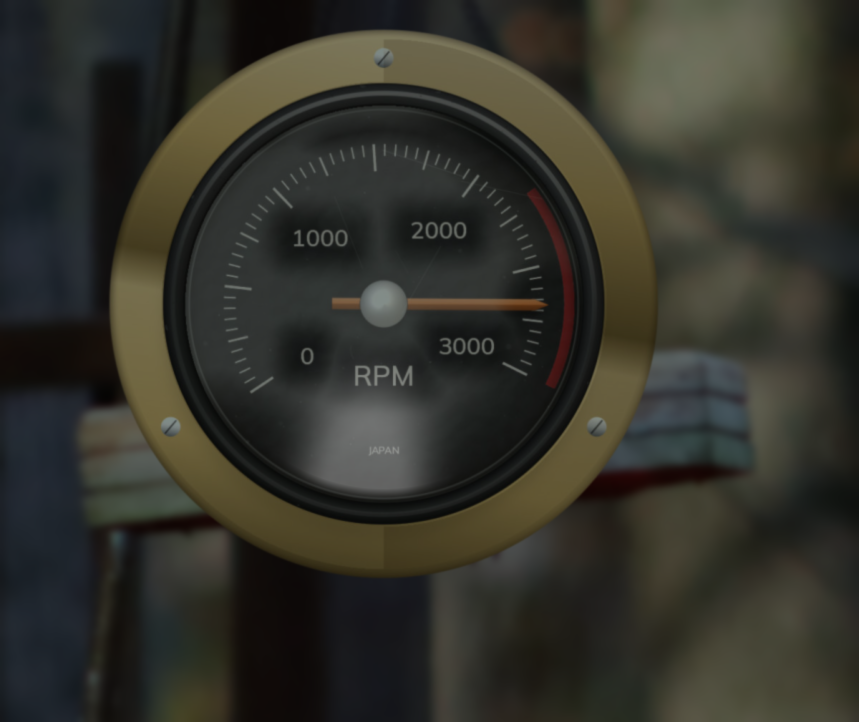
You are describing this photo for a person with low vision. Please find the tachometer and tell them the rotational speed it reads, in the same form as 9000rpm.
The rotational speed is 2675rpm
